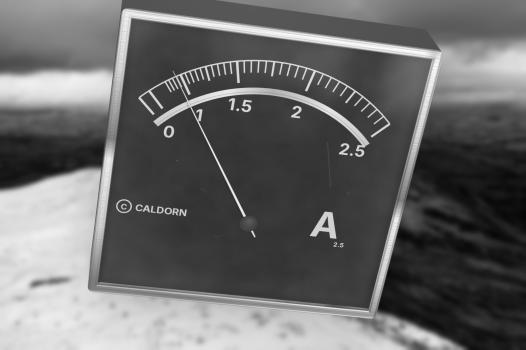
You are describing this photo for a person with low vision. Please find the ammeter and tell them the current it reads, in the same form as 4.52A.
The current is 0.95A
